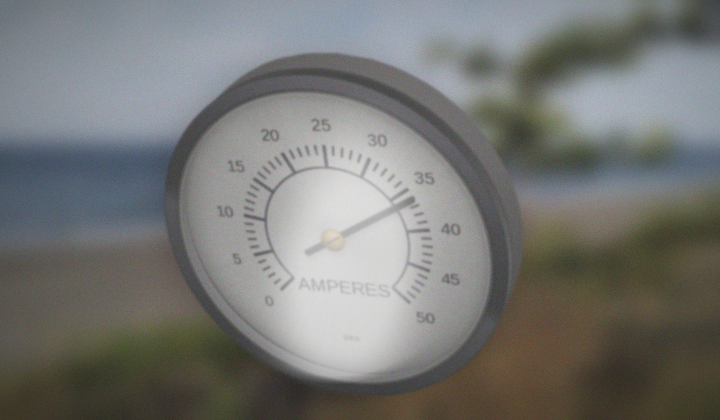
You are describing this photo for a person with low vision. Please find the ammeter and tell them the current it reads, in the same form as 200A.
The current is 36A
